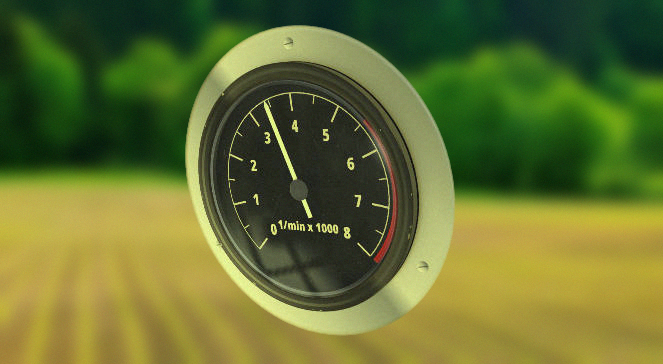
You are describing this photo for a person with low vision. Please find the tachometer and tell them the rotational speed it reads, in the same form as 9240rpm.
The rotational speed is 3500rpm
